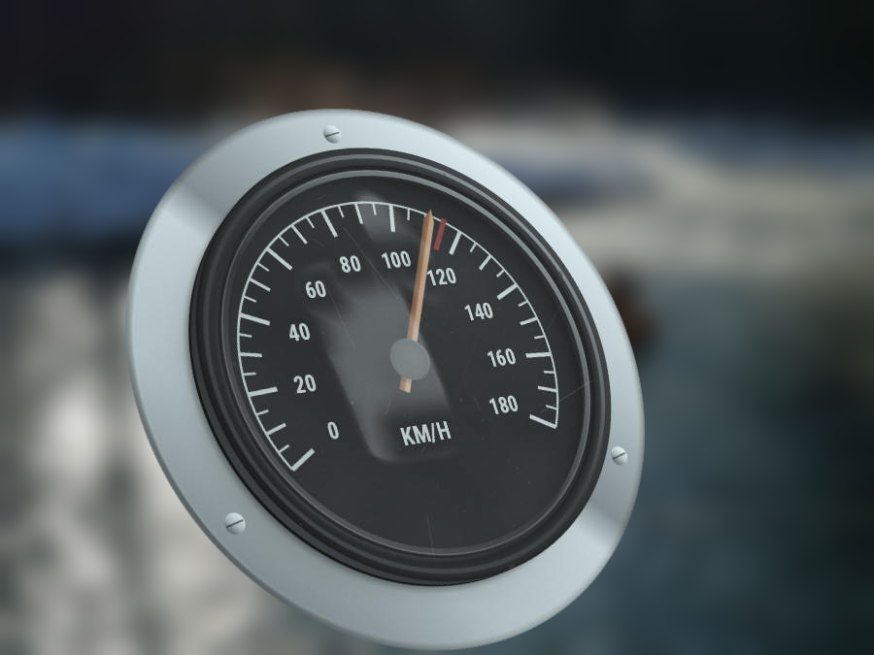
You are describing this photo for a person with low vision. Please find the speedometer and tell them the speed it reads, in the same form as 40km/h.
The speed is 110km/h
